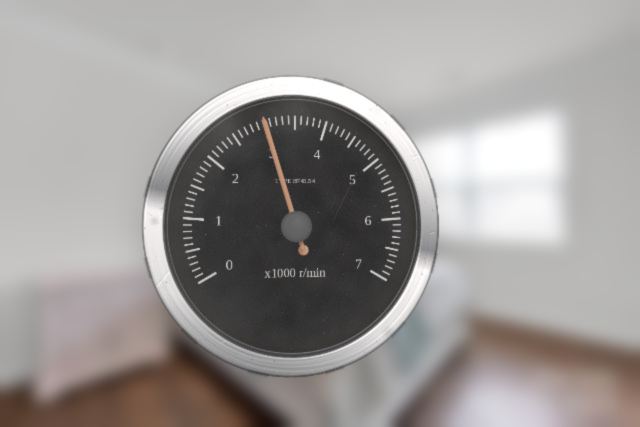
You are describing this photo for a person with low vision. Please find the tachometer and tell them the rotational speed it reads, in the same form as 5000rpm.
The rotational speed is 3000rpm
